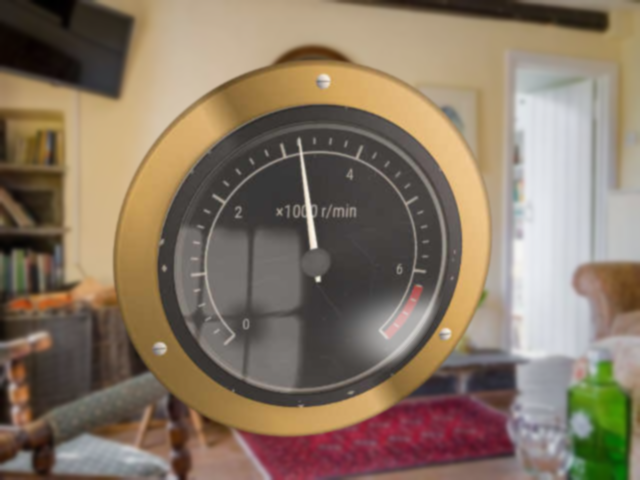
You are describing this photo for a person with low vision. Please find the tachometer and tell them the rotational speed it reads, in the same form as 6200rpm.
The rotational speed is 3200rpm
